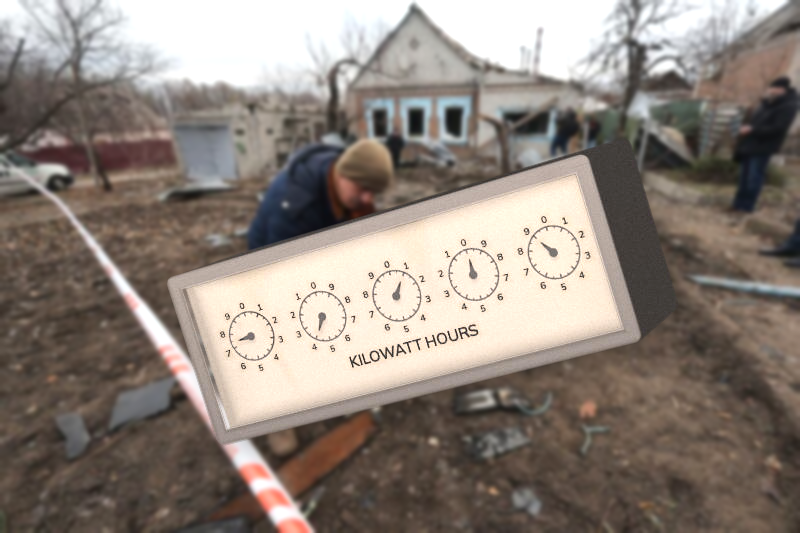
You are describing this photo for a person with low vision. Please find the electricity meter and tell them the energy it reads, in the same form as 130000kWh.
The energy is 74099kWh
